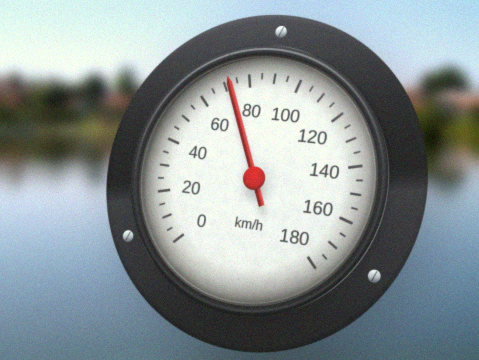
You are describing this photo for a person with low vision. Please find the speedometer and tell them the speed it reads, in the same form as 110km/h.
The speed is 72.5km/h
